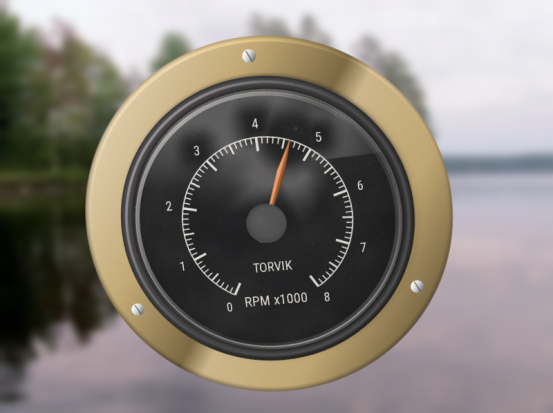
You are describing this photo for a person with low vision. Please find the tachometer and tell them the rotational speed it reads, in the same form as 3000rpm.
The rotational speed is 4600rpm
